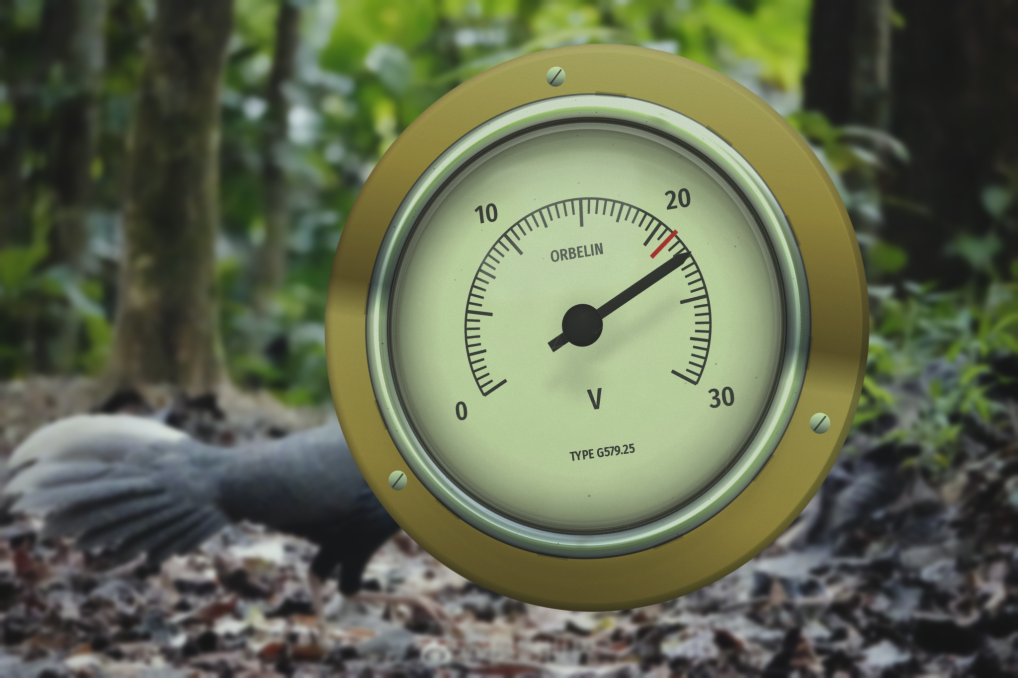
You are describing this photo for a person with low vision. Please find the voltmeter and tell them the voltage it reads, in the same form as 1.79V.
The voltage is 22.5V
